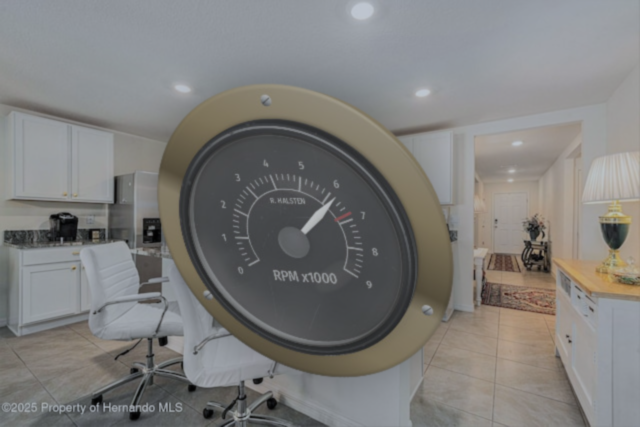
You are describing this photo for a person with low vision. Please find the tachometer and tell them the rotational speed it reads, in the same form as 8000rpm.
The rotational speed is 6200rpm
